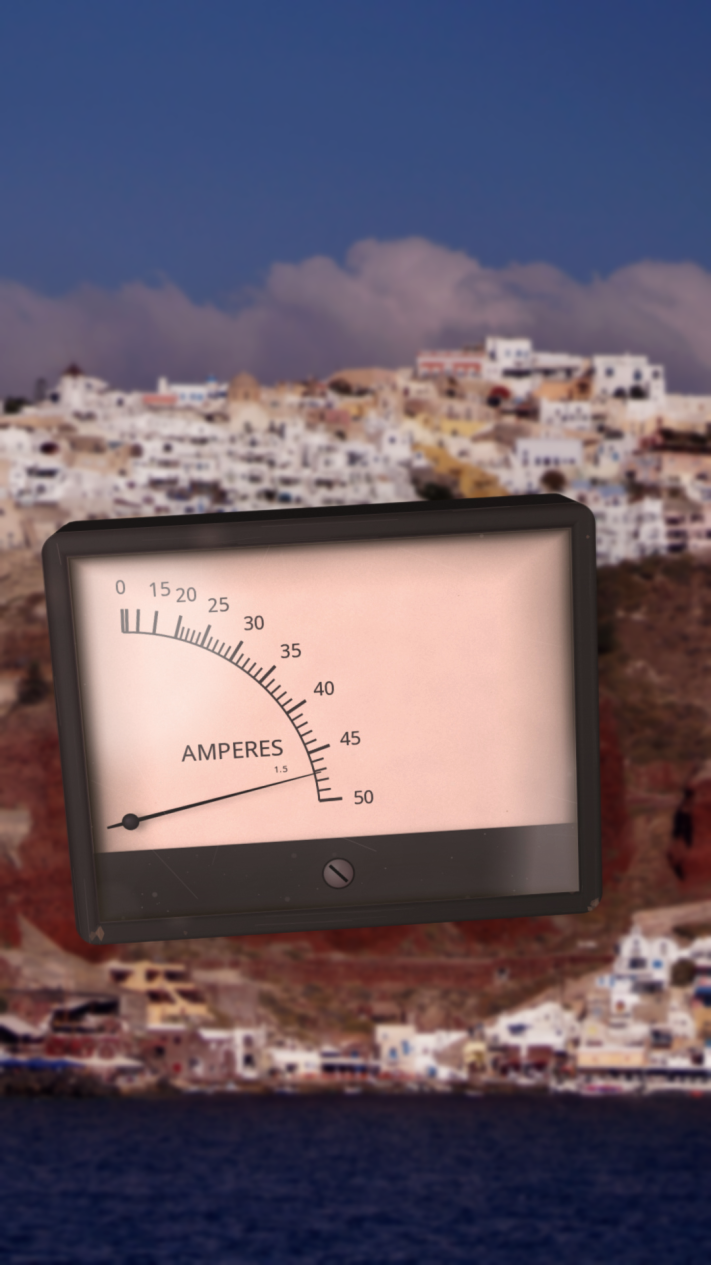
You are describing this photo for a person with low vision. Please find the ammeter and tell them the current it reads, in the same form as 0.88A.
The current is 47A
